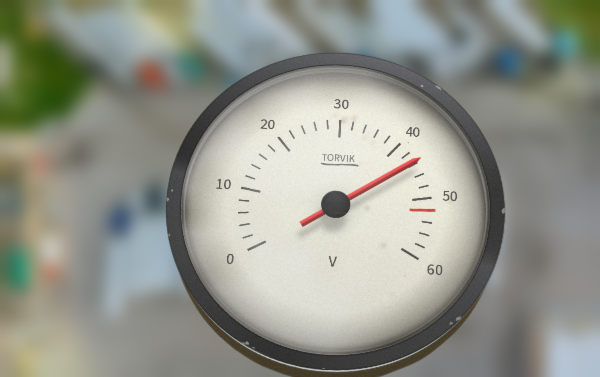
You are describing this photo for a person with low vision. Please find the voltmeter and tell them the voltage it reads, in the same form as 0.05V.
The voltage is 44V
